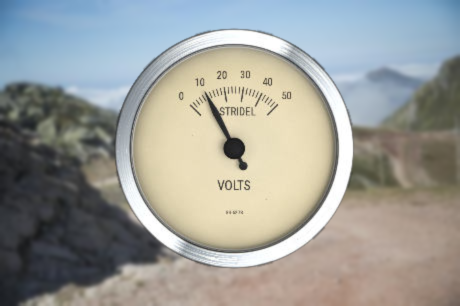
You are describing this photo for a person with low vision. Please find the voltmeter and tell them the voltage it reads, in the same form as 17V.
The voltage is 10V
